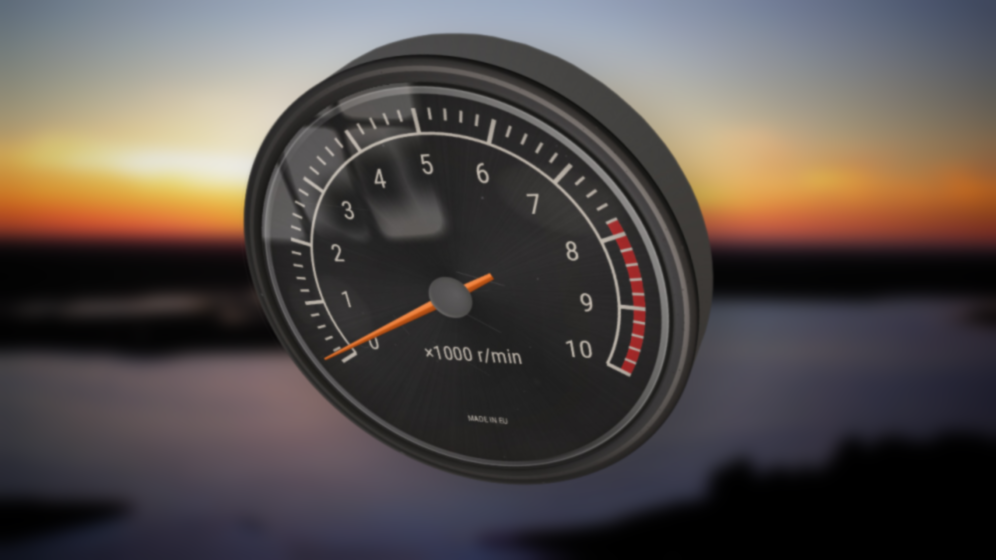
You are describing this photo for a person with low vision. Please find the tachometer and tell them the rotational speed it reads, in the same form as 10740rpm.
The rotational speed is 200rpm
